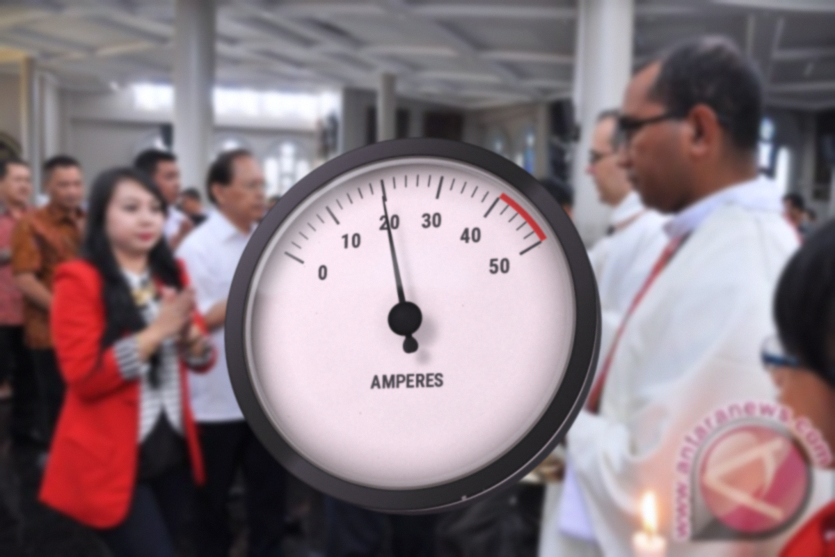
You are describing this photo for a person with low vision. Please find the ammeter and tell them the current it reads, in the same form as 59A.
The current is 20A
